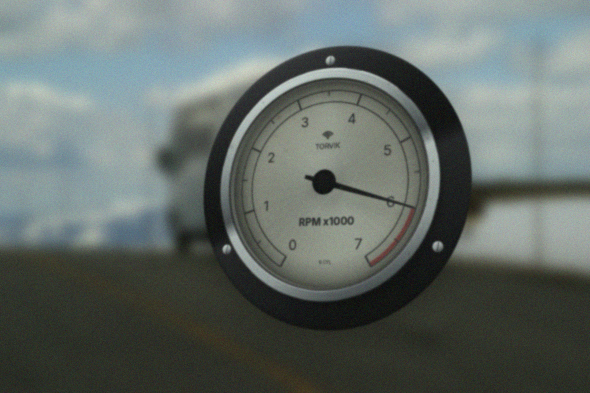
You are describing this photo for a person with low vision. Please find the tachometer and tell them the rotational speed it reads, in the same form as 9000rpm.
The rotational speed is 6000rpm
